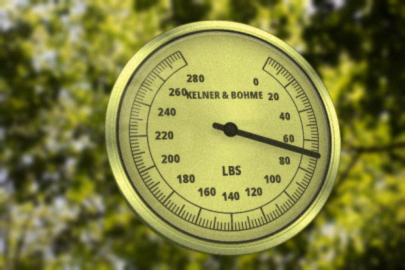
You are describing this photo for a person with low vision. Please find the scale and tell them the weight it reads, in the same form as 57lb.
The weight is 70lb
